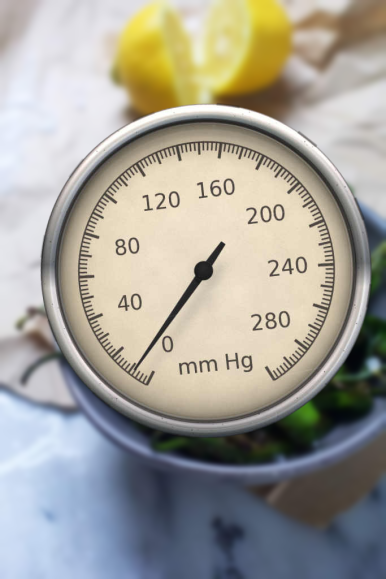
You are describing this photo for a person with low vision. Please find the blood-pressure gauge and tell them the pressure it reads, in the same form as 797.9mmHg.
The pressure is 8mmHg
